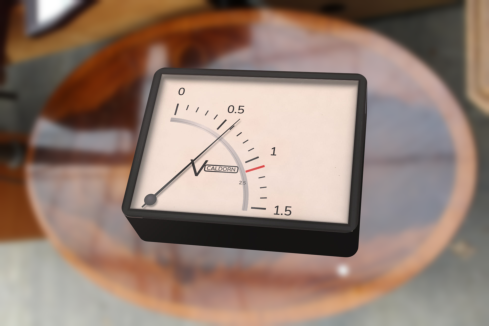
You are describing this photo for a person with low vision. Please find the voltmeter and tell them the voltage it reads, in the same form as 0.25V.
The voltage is 0.6V
